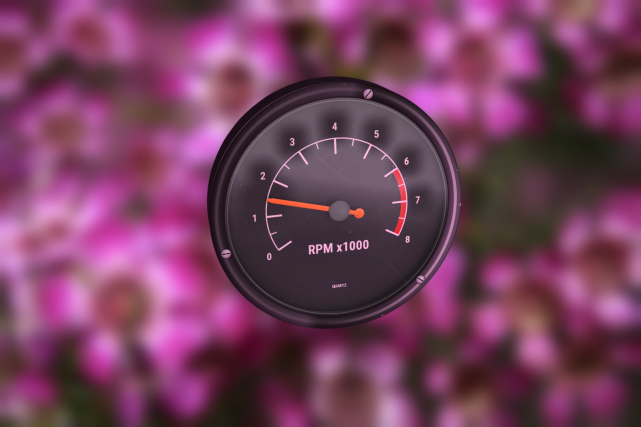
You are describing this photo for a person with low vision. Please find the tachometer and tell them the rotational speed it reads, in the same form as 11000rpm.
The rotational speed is 1500rpm
